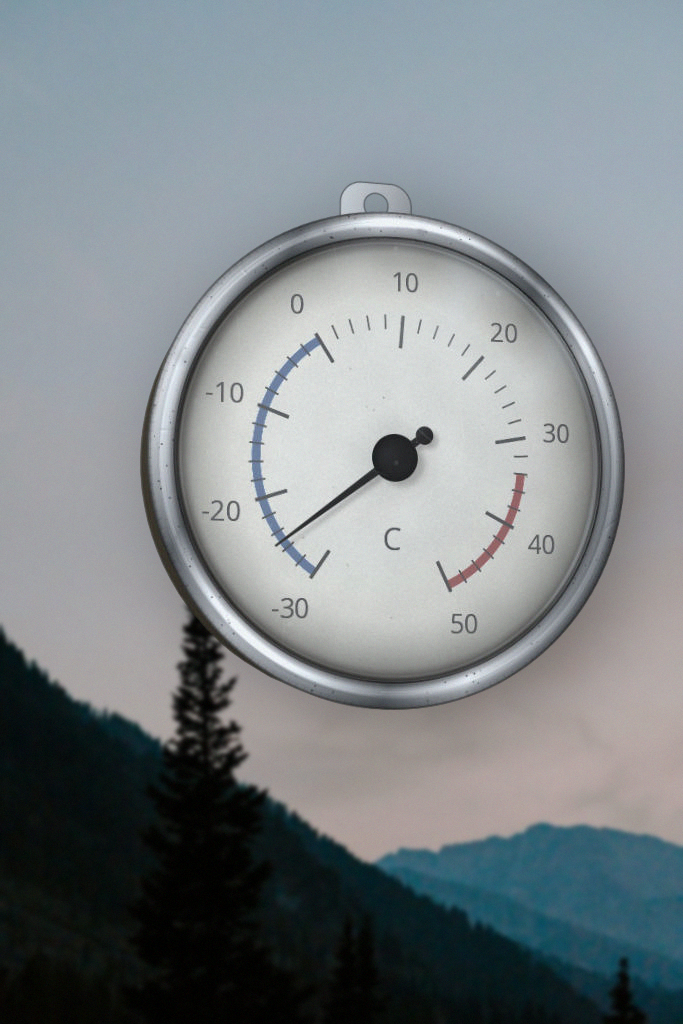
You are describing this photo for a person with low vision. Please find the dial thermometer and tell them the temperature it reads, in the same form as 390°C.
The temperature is -25°C
